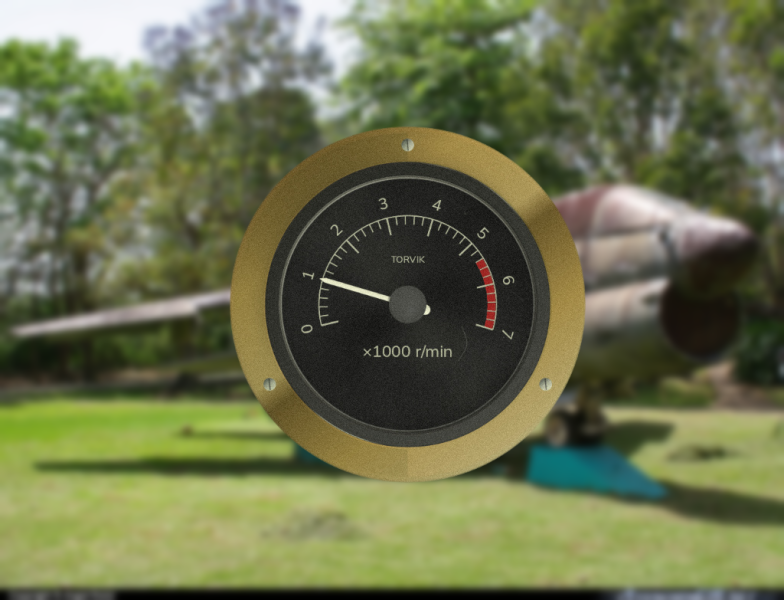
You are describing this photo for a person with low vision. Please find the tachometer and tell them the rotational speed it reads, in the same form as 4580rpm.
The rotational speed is 1000rpm
